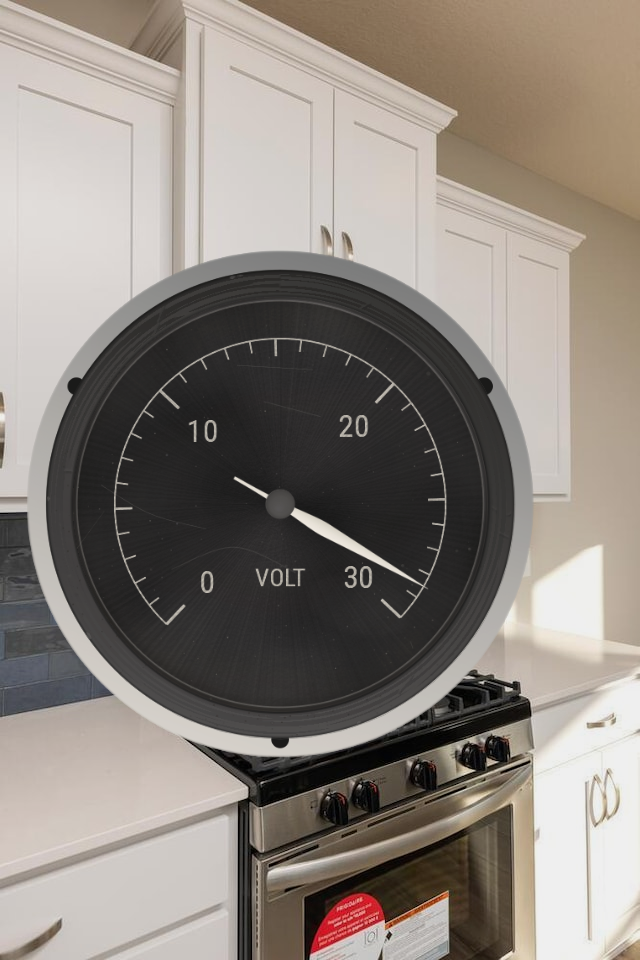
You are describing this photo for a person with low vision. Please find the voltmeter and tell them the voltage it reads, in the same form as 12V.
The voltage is 28.5V
